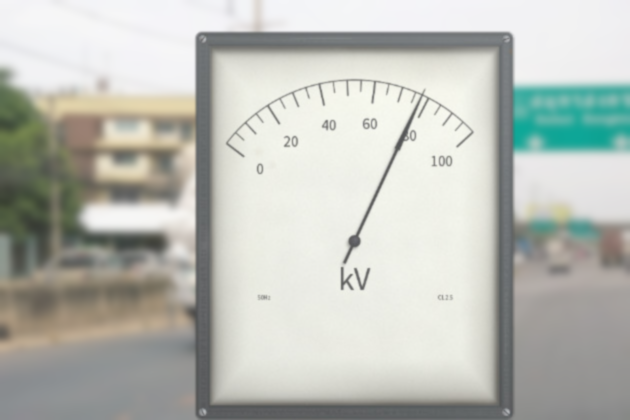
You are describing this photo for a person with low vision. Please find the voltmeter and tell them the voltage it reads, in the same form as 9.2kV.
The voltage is 77.5kV
